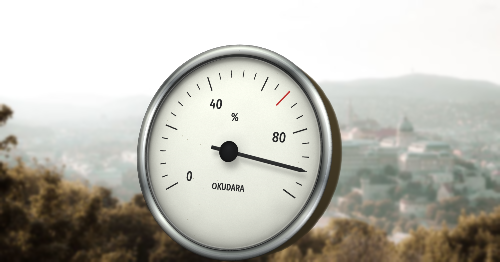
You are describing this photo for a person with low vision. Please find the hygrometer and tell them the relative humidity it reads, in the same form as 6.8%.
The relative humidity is 92%
